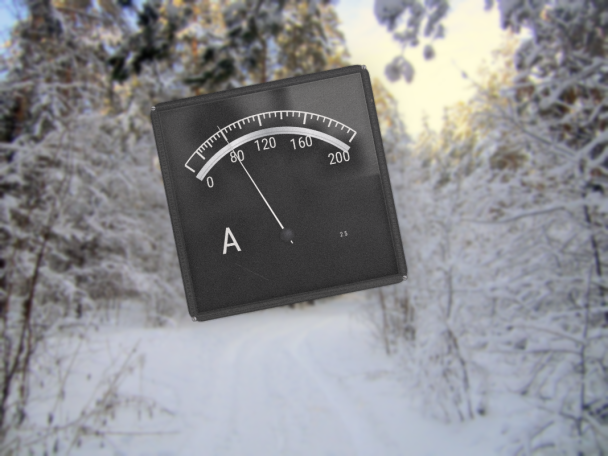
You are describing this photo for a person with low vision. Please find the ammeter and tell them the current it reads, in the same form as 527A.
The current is 80A
